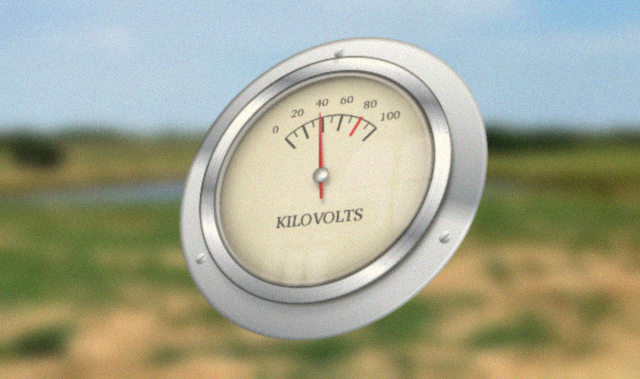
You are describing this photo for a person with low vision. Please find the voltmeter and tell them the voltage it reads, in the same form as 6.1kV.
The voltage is 40kV
